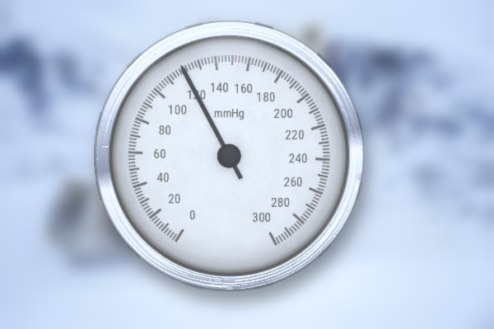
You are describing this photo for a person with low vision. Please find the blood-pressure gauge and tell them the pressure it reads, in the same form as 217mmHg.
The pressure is 120mmHg
